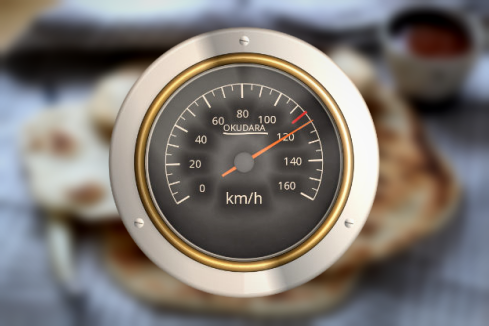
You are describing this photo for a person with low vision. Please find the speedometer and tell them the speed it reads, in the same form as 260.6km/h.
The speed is 120km/h
